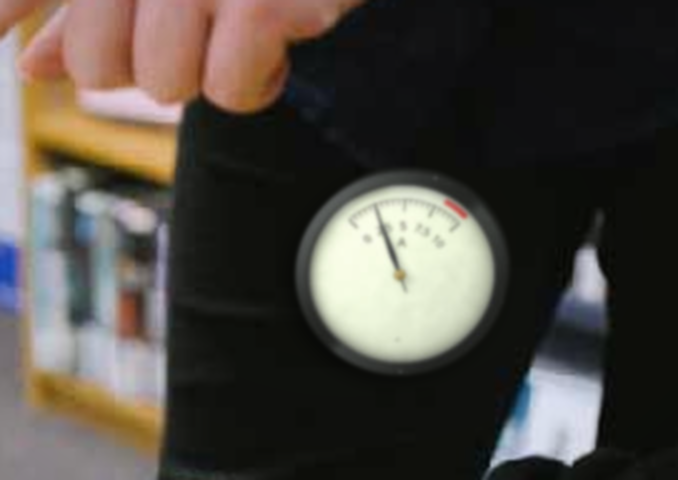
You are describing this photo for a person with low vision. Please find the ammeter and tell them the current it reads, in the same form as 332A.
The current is 2.5A
